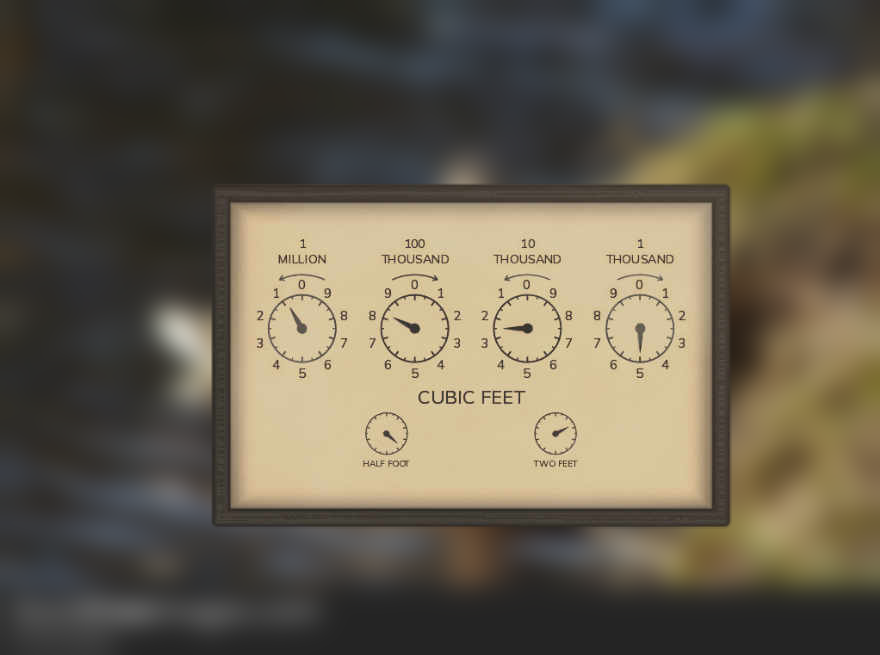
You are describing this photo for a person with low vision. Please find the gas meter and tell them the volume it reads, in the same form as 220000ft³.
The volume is 82500ft³
